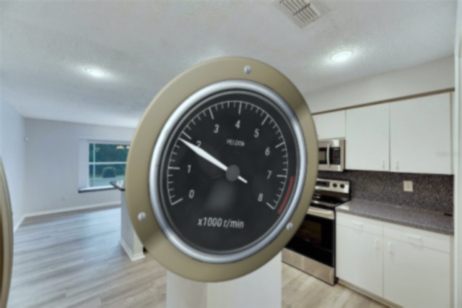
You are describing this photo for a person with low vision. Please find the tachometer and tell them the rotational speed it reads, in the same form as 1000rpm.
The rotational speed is 1800rpm
